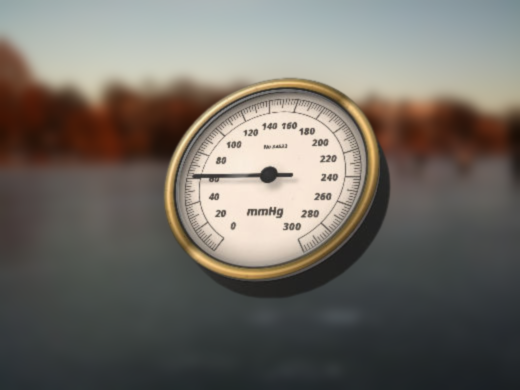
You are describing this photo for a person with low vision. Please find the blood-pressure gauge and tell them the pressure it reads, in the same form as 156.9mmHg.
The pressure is 60mmHg
